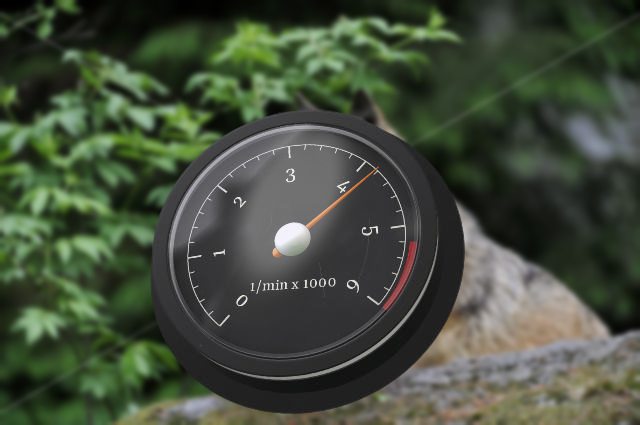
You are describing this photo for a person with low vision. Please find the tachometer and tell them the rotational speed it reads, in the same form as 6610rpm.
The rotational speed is 4200rpm
